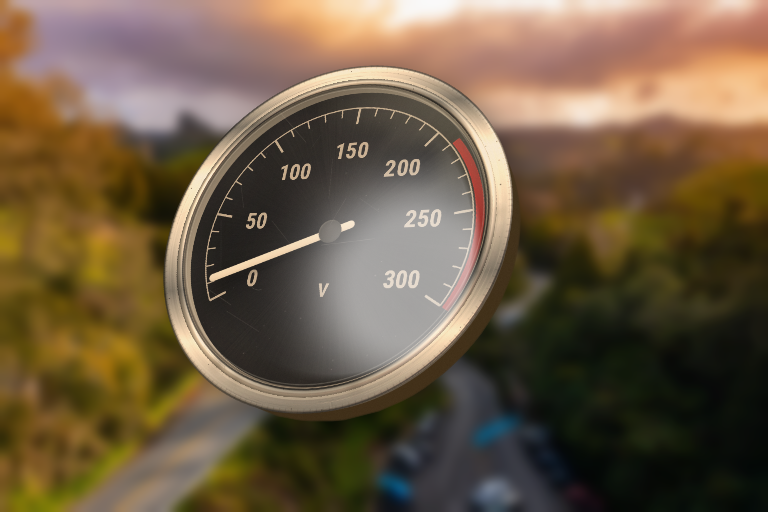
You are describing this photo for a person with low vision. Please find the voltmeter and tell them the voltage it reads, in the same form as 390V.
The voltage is 10V
